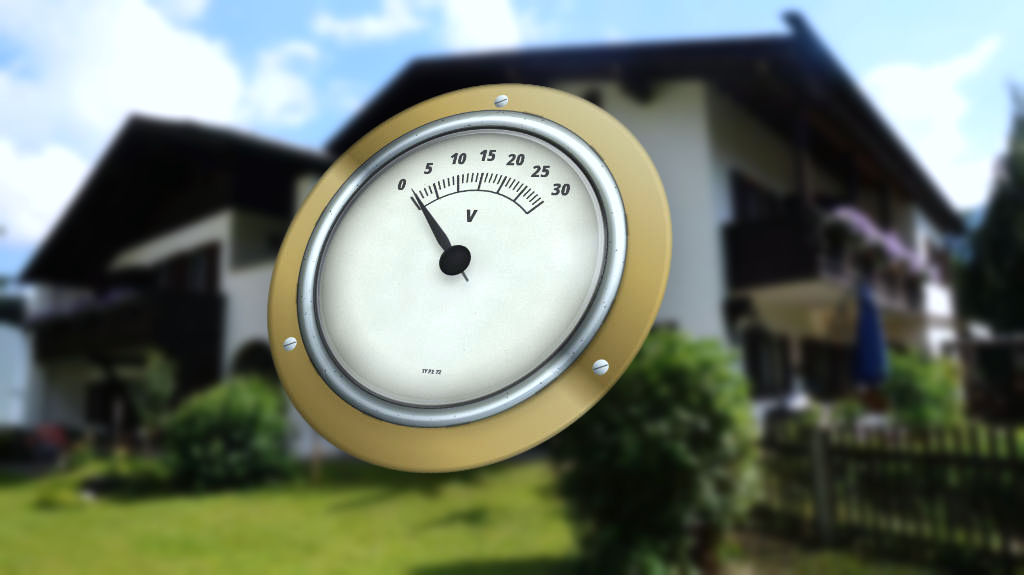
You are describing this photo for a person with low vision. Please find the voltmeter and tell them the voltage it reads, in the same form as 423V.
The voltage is 1V
